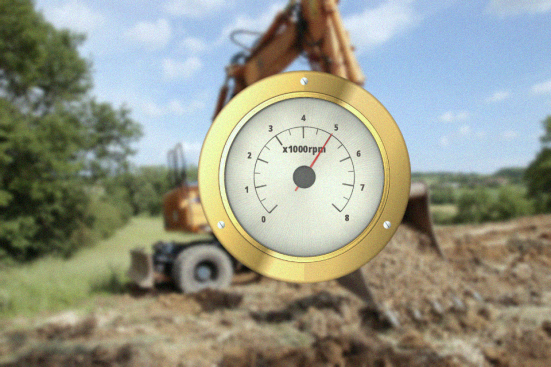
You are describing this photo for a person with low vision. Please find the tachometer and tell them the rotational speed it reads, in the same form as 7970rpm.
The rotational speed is 5000rpm
